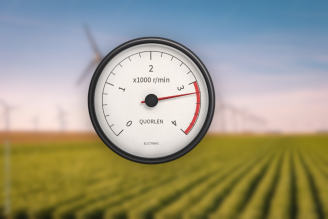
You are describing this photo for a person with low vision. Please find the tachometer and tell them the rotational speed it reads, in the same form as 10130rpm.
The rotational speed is 3200rpm
